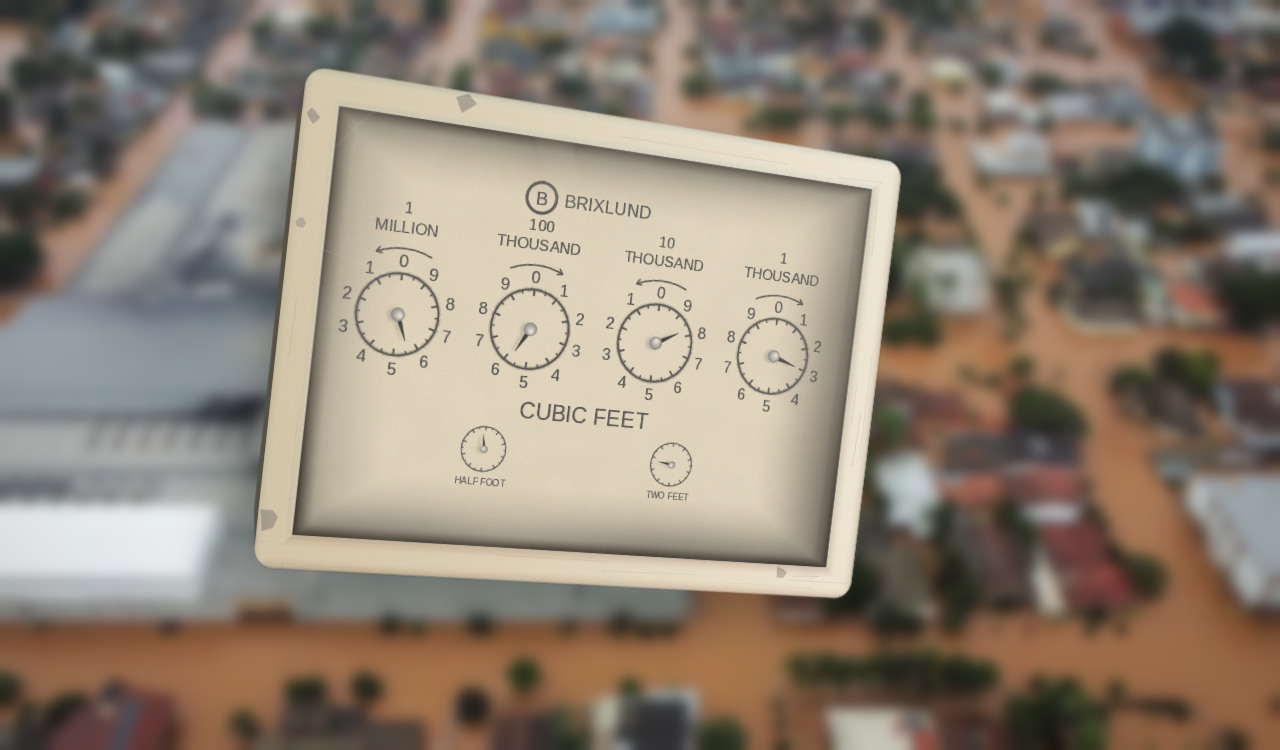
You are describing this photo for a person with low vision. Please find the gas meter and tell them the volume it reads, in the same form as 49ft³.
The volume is 558300ft³
